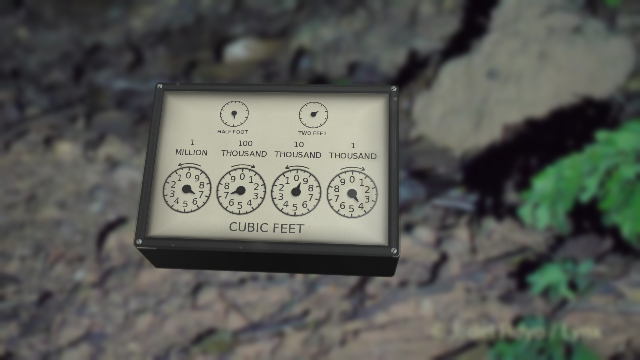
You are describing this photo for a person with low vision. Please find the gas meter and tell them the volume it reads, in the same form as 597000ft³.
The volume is 669400ft³
